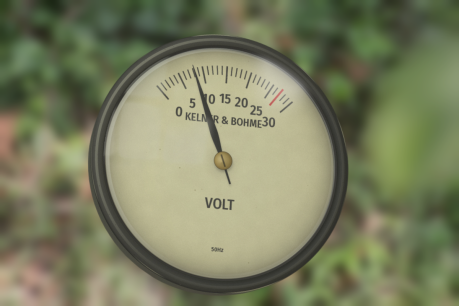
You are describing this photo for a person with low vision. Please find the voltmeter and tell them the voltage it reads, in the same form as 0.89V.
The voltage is 8V
